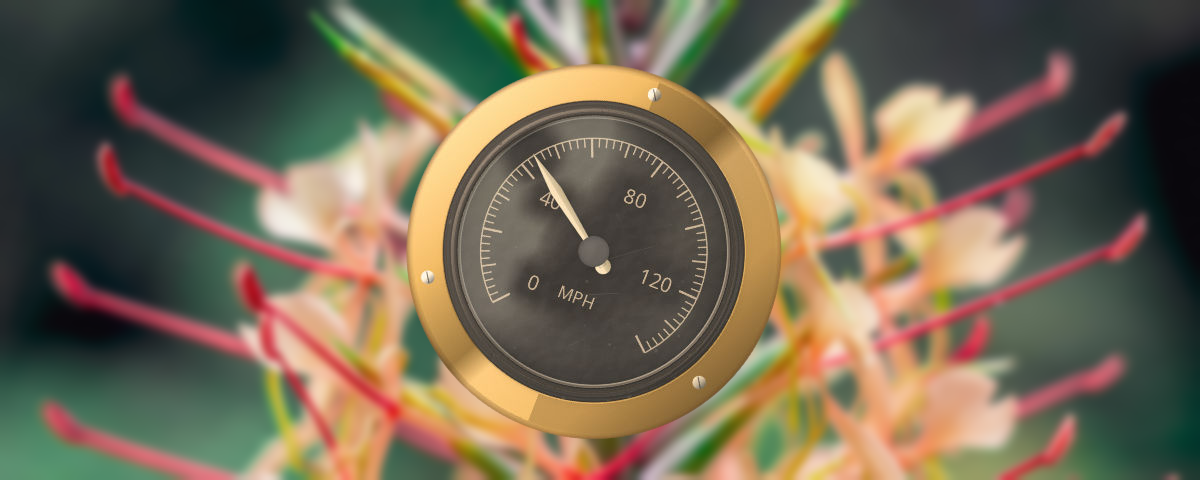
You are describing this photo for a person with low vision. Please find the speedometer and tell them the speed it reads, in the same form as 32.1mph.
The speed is 44mph
